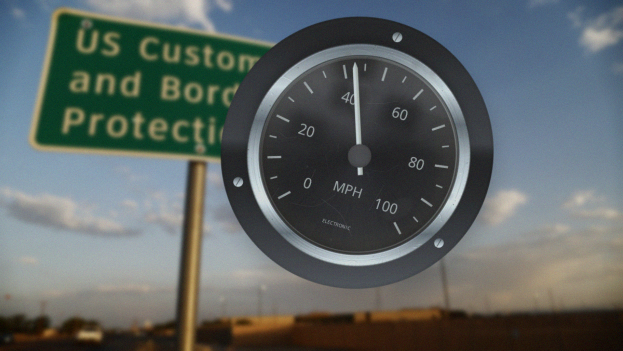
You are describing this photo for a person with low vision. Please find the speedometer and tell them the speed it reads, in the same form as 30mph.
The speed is 42.5mph
